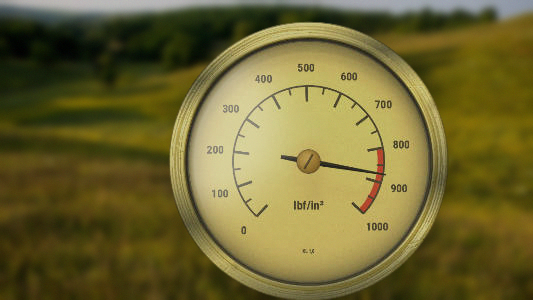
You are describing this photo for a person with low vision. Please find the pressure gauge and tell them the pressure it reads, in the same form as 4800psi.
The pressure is 875psi
